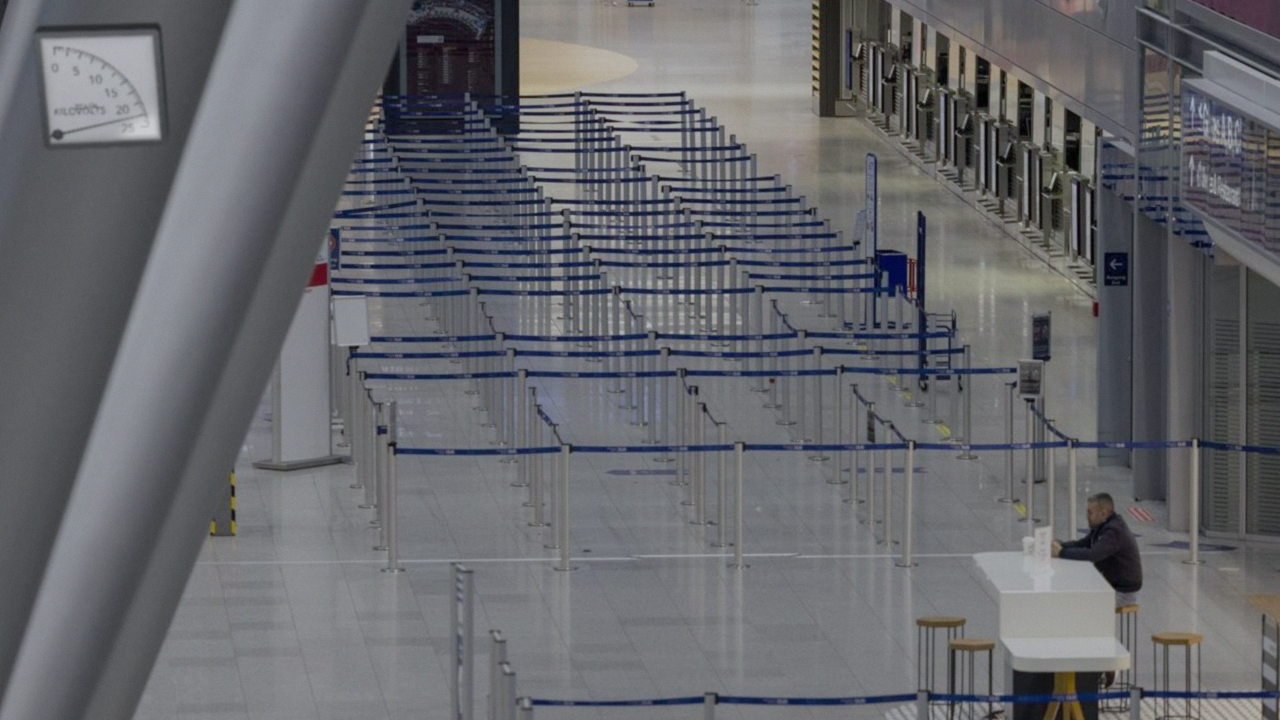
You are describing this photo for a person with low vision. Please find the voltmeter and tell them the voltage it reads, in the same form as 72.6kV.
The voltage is 22.5kV
